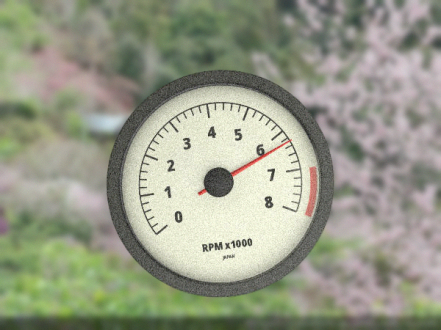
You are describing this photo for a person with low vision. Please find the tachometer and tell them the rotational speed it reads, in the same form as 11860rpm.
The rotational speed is 6300rpm
